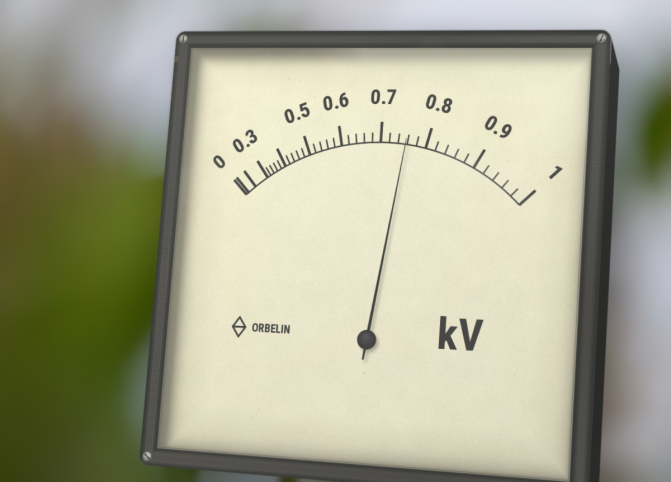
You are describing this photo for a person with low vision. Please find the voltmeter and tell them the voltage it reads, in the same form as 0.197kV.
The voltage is 0.76kV
